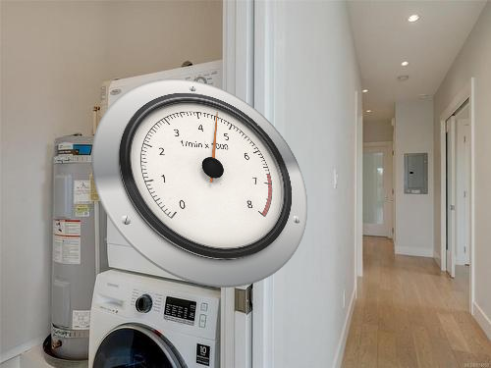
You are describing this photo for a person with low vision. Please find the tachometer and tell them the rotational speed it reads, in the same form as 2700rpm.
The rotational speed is 4500rpm
